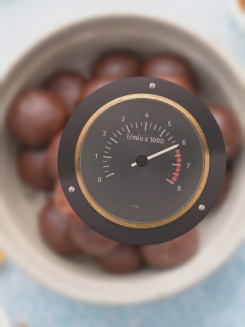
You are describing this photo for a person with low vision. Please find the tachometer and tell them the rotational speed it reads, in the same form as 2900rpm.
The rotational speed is 6000rpm
